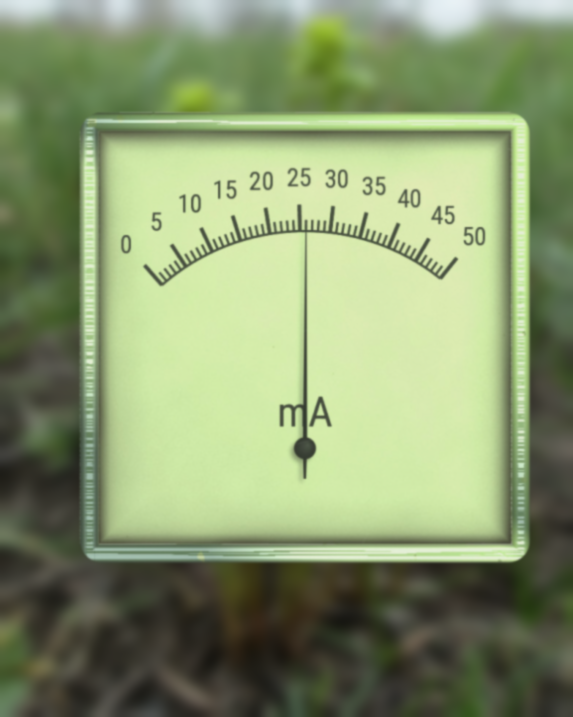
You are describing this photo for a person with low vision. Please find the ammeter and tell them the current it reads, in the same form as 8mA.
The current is 26mA
